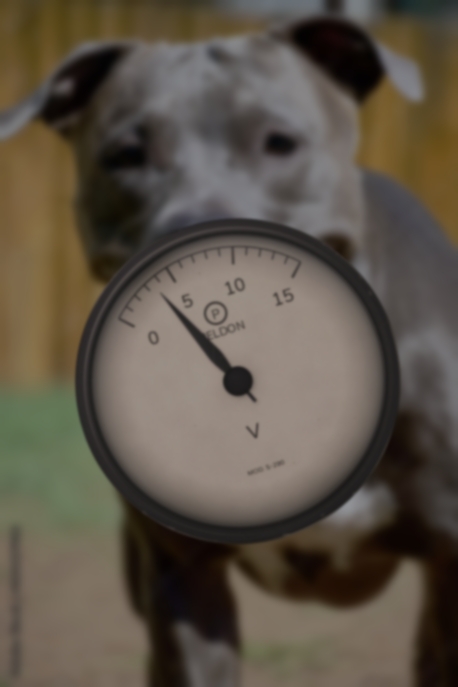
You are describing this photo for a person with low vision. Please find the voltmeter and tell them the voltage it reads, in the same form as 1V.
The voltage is 3.5V
